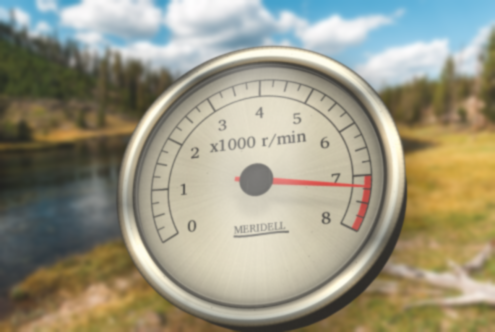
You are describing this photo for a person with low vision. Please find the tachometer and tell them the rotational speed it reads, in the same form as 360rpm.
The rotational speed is 7250rpm
